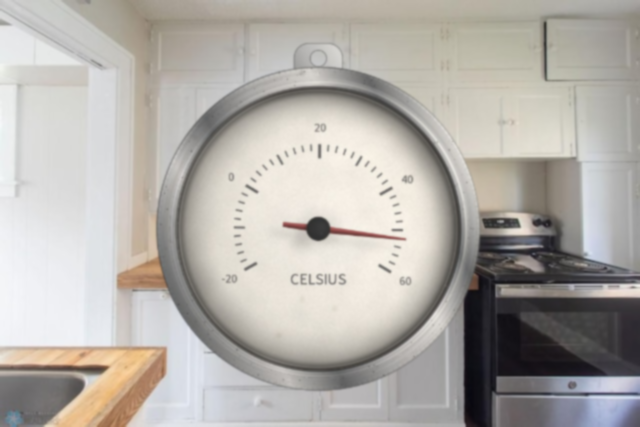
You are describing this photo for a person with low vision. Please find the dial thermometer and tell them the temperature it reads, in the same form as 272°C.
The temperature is 52°C
